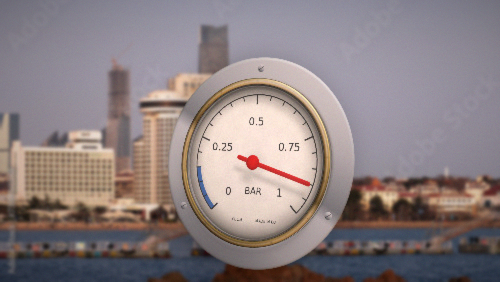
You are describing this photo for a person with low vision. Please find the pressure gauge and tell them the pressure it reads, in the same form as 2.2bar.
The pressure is 0.9bar
